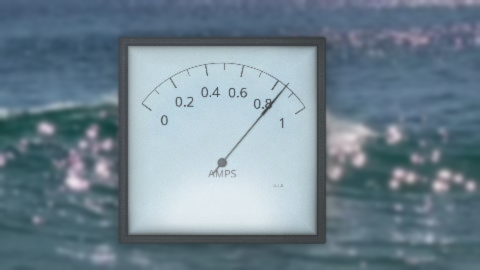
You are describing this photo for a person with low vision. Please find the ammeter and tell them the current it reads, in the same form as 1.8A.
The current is 0.85A
